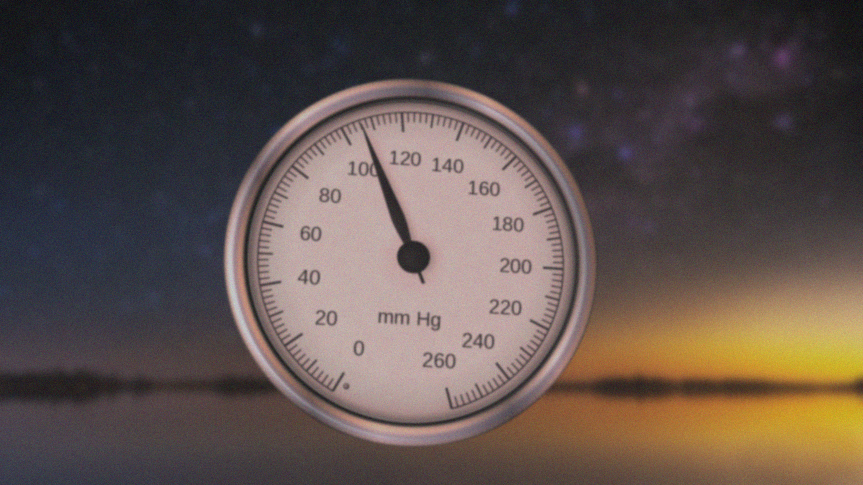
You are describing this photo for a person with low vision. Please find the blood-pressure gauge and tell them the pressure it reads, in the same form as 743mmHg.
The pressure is 106mmHg
